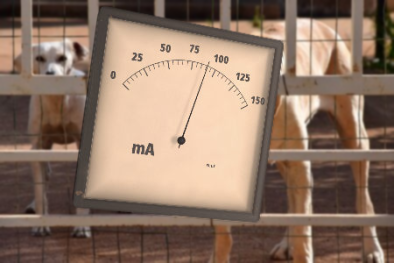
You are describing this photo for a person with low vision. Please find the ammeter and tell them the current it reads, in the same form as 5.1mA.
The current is 90mA
